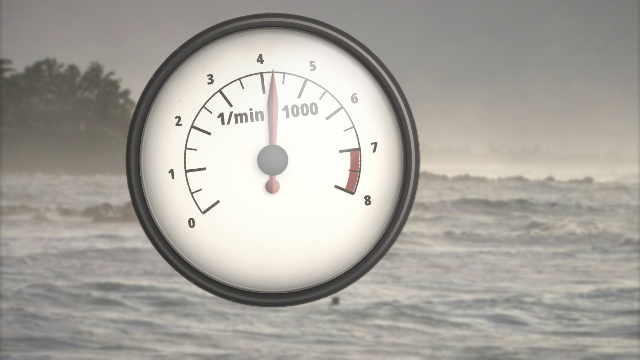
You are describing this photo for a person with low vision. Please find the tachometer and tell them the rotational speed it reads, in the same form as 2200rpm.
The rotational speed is 4250rpm
